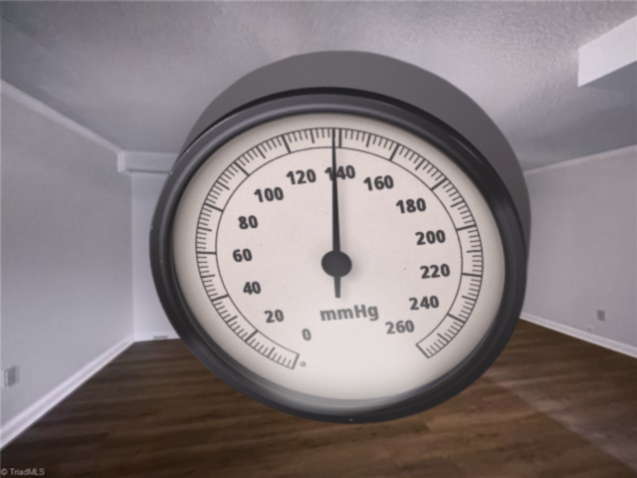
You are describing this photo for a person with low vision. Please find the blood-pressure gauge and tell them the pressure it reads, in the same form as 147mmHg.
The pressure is 138mmHg
